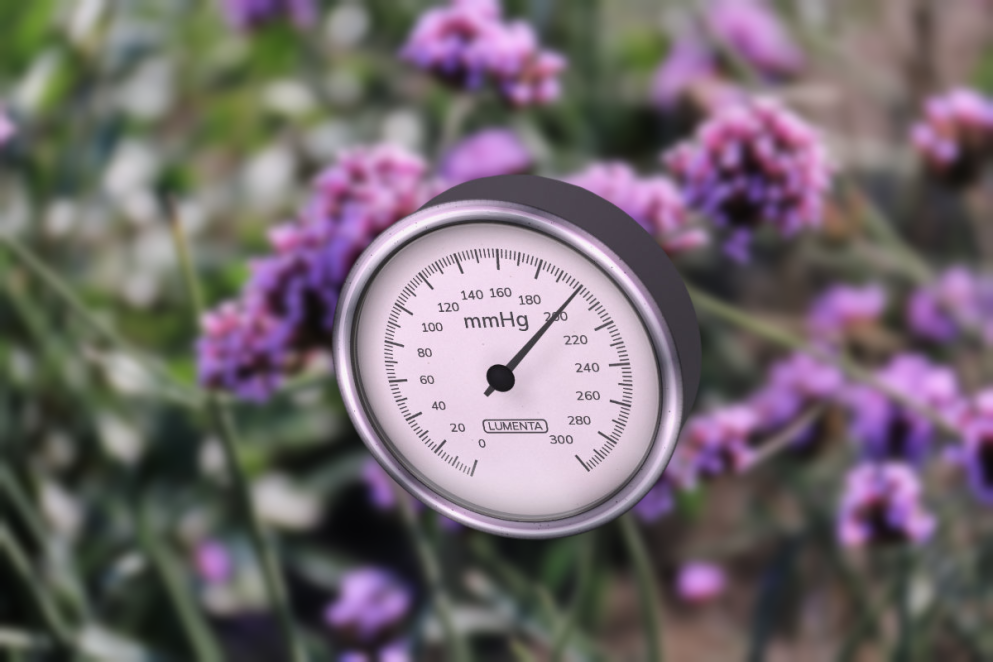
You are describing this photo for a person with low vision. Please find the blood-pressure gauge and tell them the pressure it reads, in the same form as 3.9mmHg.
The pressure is 200mmHg
